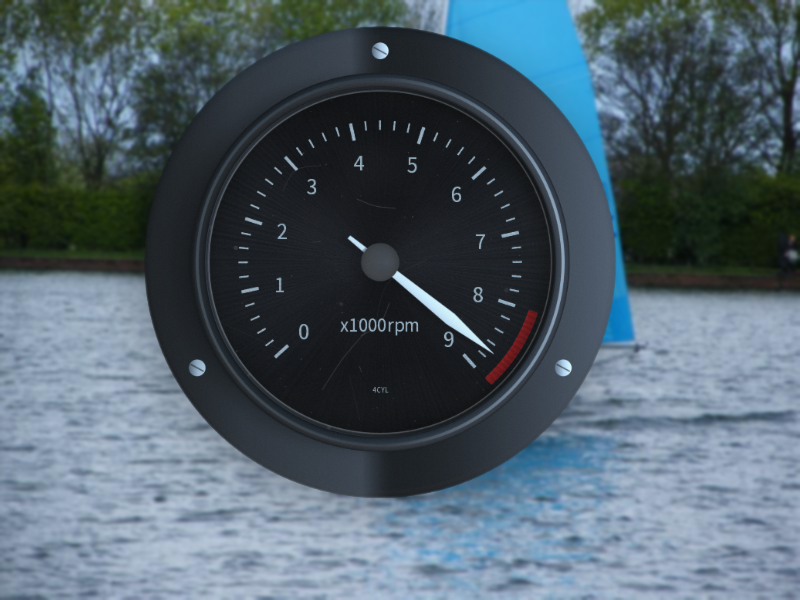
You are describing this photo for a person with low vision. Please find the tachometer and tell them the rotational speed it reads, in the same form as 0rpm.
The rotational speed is 8700rpm
